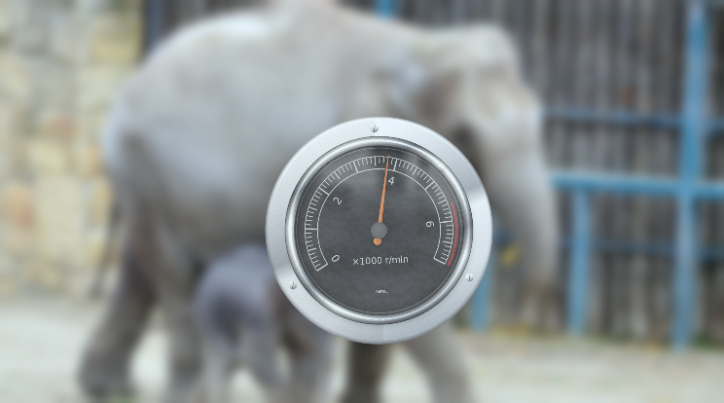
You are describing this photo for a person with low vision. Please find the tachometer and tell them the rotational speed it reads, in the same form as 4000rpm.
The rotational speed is 3800rpm
